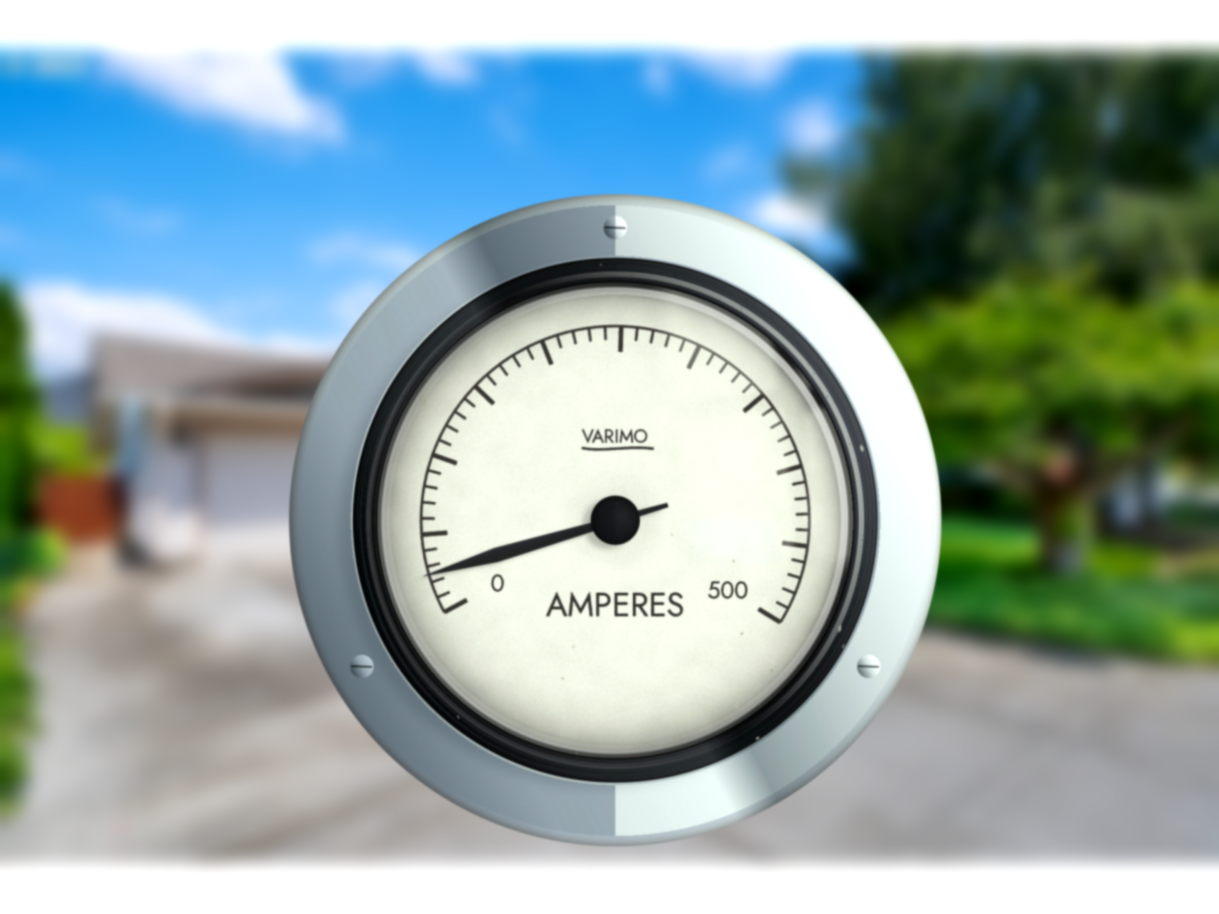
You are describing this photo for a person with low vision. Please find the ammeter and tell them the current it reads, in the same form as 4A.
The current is 25A
